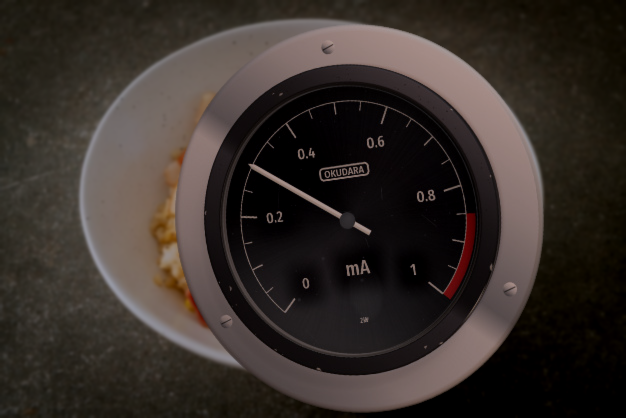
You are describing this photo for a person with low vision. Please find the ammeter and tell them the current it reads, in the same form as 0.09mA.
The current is 0.3mA
